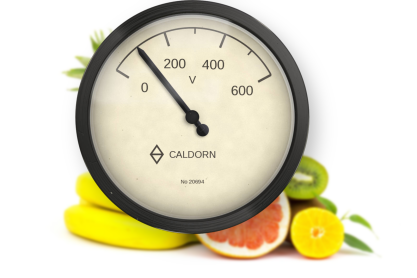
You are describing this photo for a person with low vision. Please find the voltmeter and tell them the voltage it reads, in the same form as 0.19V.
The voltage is 100V
